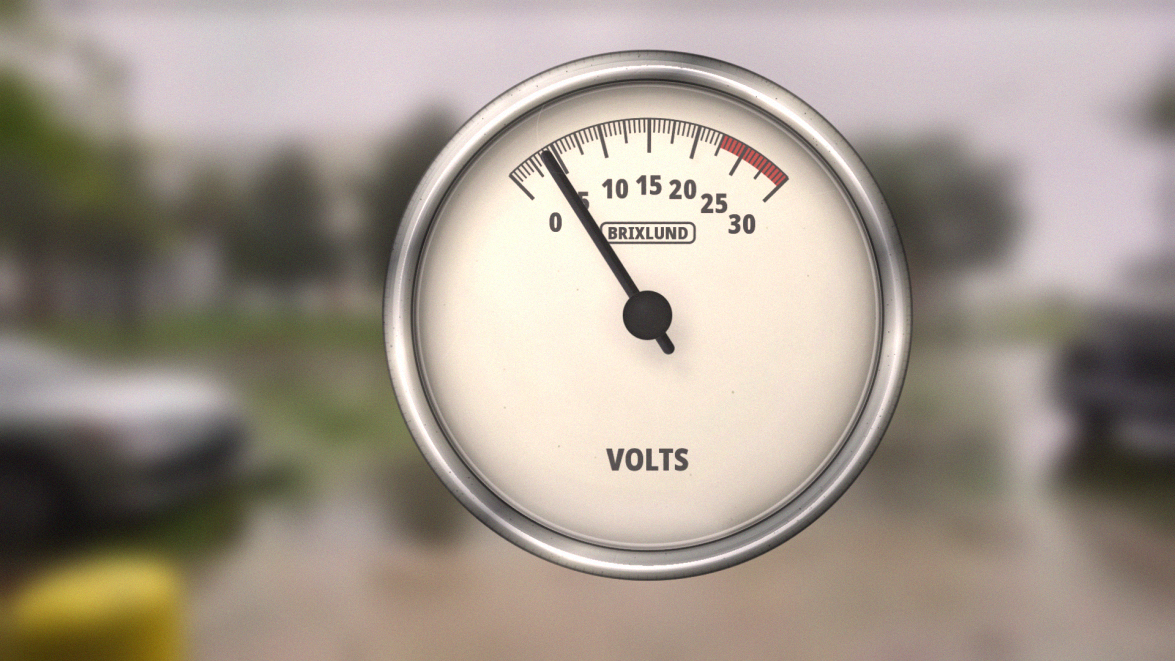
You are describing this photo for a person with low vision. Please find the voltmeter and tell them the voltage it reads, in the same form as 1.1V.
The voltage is 4V
